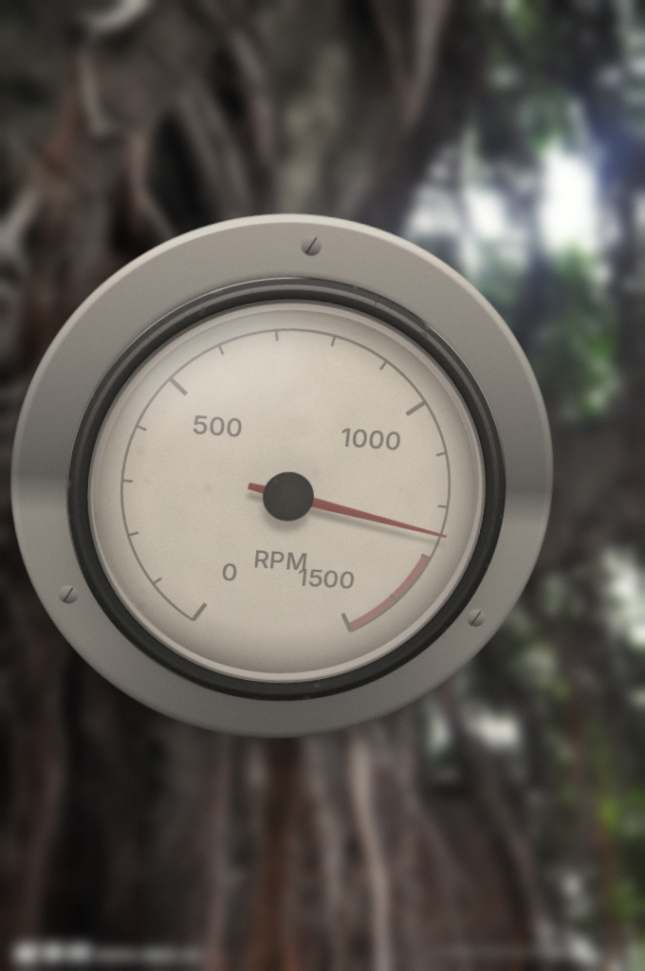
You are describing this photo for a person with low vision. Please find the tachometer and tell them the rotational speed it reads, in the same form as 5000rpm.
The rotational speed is 1250rpm
